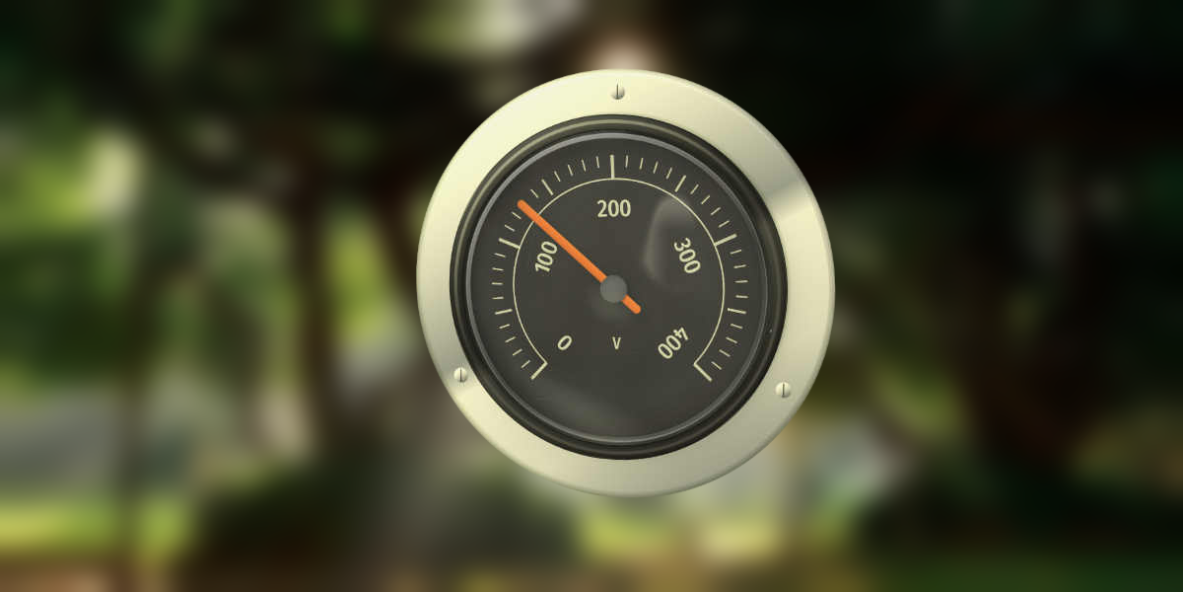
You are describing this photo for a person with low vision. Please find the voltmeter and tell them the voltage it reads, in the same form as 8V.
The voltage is 130V
